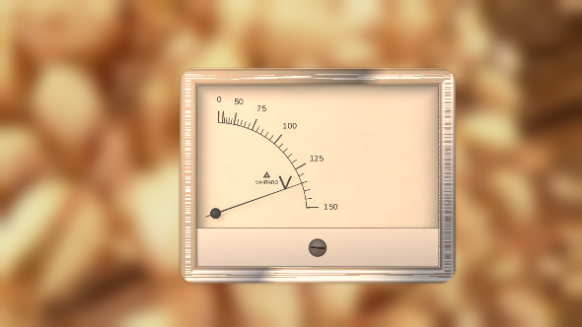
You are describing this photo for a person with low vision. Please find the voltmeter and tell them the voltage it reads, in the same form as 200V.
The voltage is 135V
